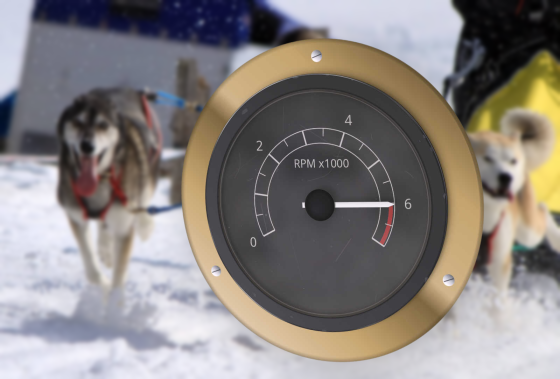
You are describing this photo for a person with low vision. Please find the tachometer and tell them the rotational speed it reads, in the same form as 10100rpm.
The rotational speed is 6000rpm
